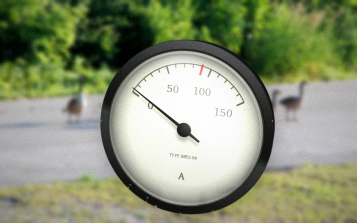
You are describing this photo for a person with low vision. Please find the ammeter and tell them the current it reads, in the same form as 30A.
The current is 5A
